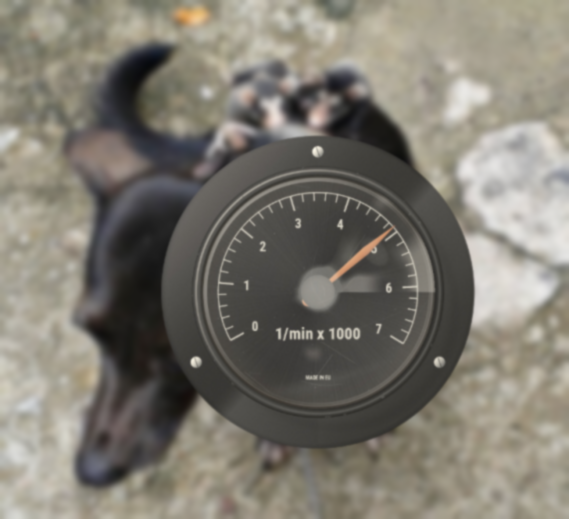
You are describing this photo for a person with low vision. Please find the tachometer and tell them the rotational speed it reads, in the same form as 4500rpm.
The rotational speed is 4900rpm
